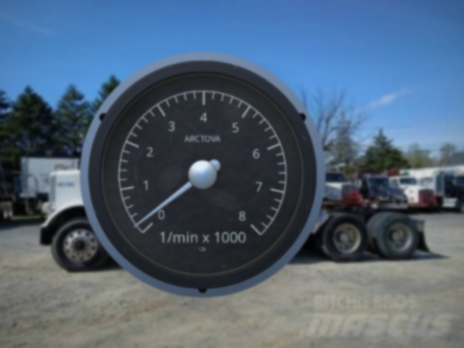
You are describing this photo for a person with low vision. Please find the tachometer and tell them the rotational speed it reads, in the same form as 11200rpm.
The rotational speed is 200rpm
